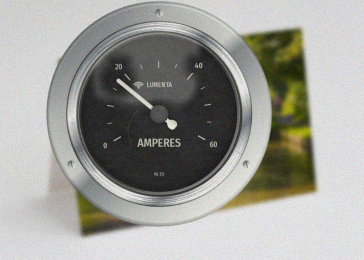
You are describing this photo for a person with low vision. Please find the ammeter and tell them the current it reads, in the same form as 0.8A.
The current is 17.5A
